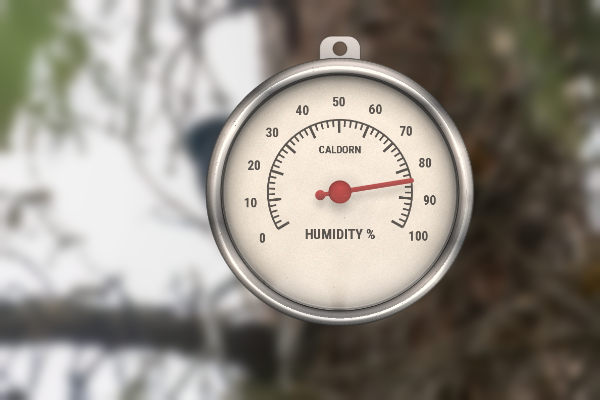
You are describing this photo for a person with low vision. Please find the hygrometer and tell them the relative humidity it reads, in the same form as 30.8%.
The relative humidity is 84%
